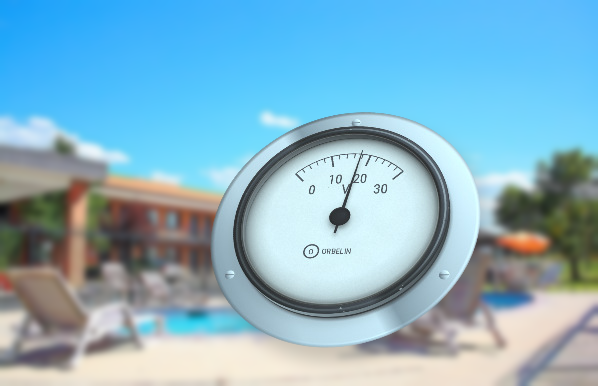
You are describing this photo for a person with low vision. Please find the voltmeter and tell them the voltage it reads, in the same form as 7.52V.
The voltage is 18V
